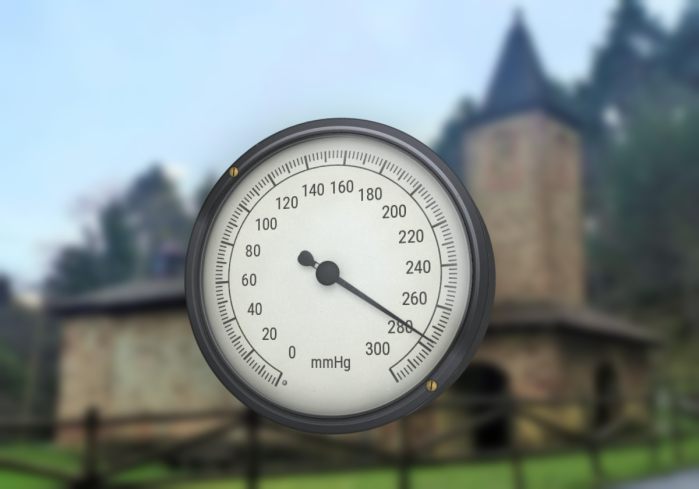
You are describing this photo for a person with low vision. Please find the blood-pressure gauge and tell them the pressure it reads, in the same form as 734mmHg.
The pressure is 276mmHg
